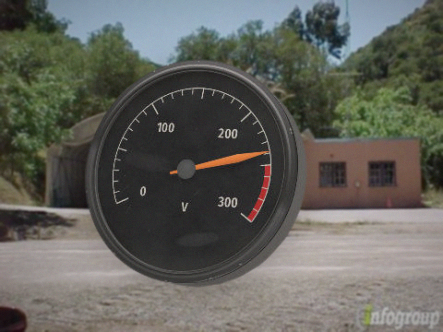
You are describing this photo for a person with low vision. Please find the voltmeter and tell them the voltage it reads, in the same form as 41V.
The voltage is 240V
